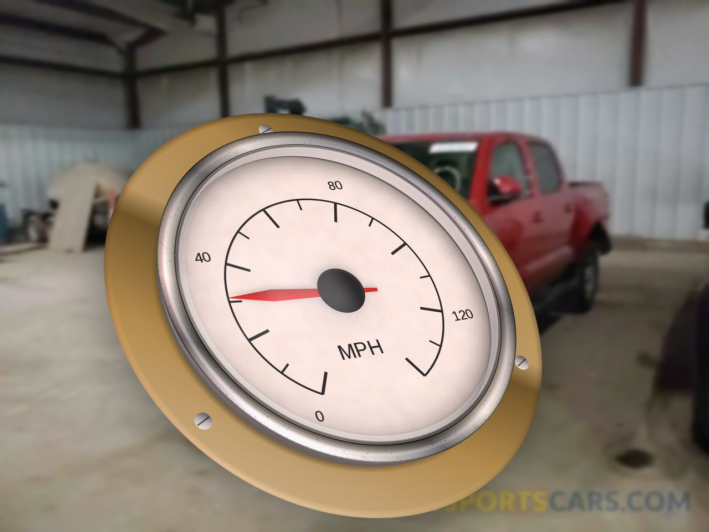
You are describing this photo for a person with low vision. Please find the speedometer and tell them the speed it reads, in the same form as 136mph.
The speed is 30mph
